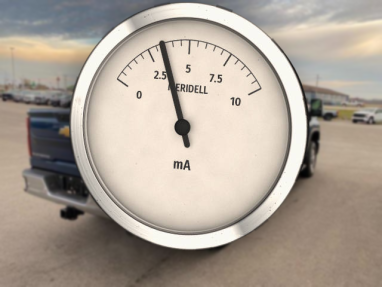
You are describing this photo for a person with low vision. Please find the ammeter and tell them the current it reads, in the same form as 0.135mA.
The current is 3.5mA
